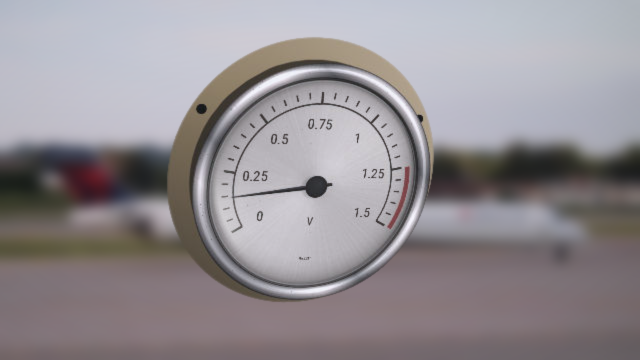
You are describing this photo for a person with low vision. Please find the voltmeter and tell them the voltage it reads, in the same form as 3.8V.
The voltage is 0.15V
